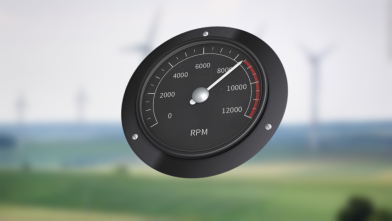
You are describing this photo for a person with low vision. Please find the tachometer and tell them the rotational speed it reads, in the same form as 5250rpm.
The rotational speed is 8500rpm
